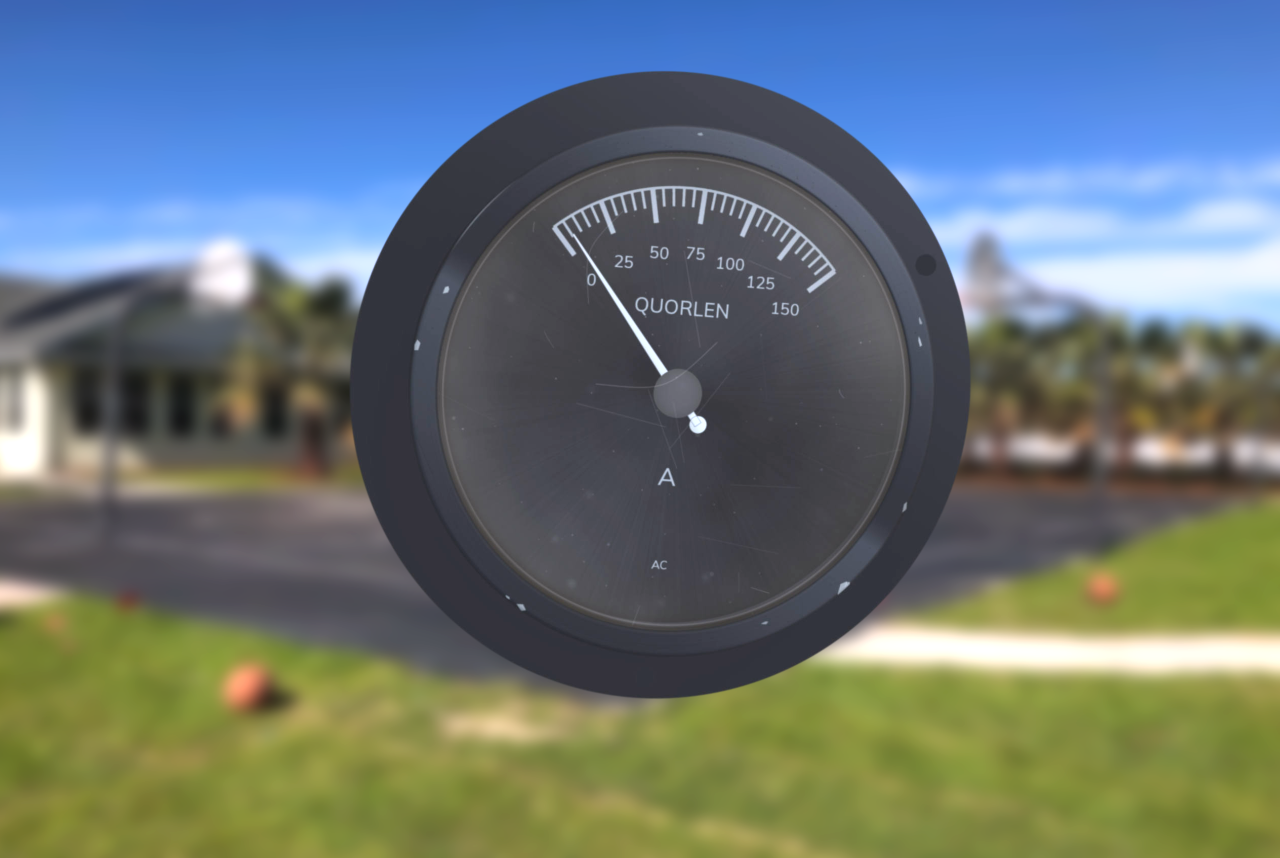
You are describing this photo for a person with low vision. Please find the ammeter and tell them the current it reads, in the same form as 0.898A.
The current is 5A
